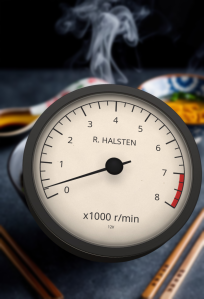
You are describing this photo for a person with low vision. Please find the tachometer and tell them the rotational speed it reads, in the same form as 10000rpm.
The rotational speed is 250rpm
